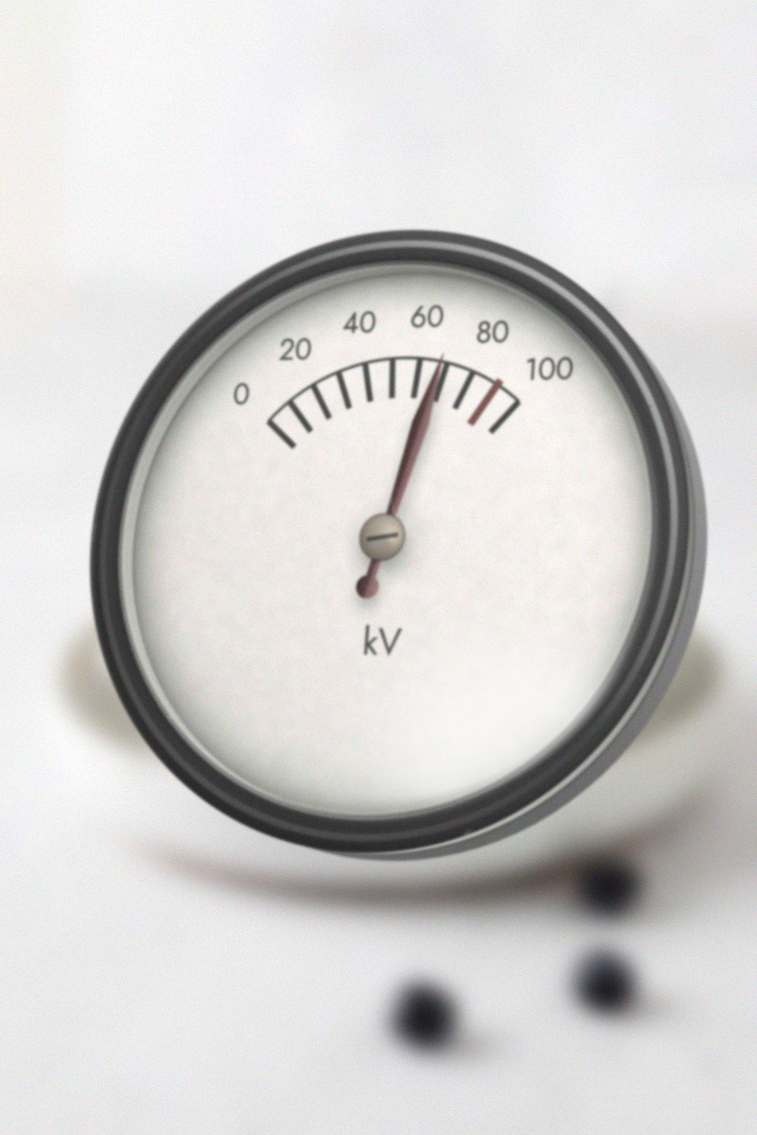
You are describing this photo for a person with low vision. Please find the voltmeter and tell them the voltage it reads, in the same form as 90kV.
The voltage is 70kV
